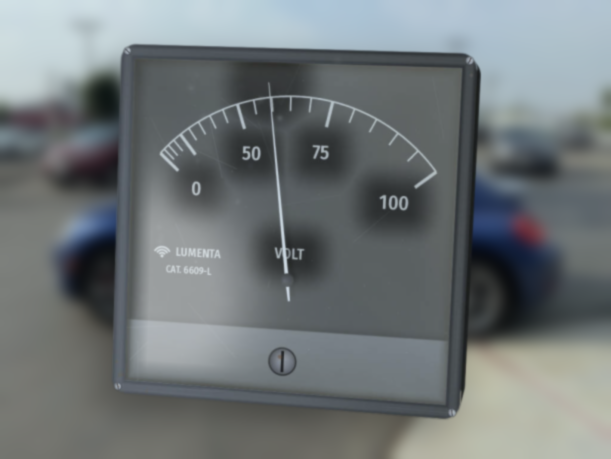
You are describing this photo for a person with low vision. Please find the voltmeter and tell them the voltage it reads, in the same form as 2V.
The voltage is 60V
